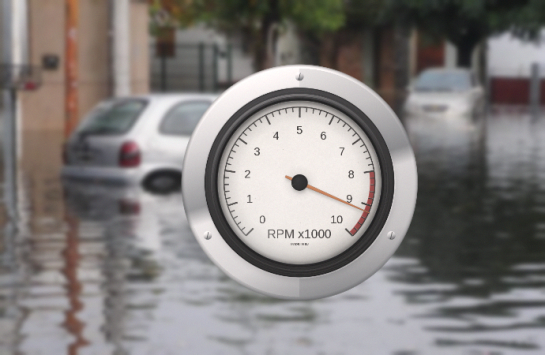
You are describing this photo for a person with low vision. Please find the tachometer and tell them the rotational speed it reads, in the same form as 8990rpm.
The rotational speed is 9200rpm
